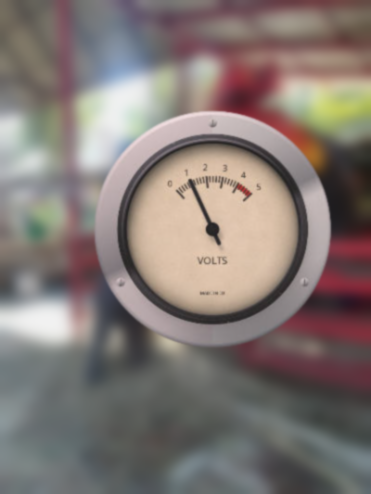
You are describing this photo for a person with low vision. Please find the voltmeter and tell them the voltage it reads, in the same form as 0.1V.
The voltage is 1V
